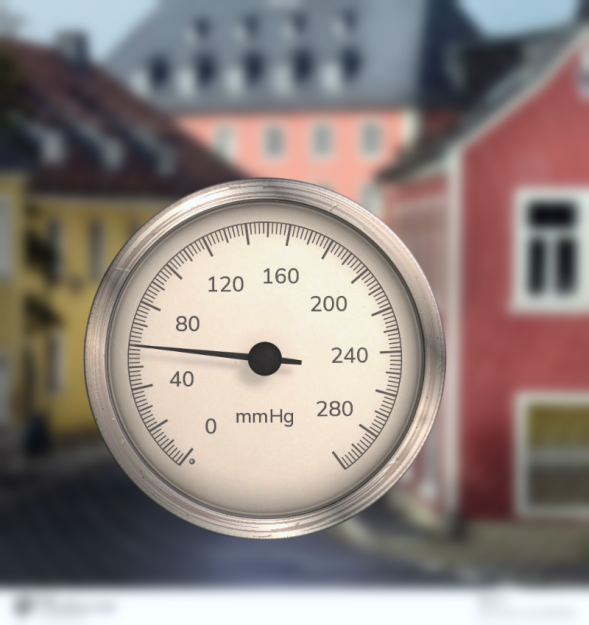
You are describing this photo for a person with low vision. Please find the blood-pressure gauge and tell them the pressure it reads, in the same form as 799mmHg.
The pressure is 60mmHg
